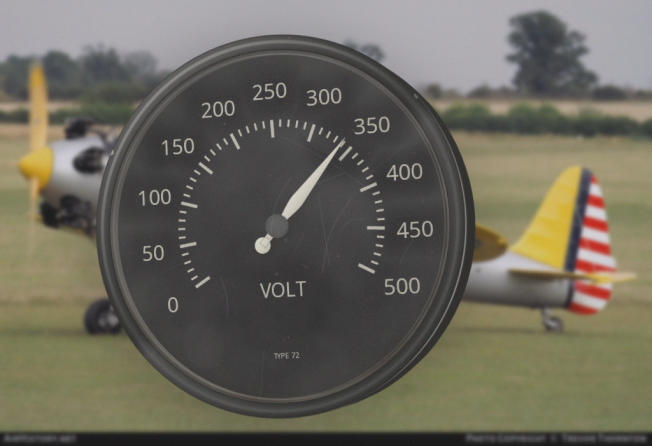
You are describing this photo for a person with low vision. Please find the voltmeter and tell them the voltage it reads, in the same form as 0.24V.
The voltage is 340V
